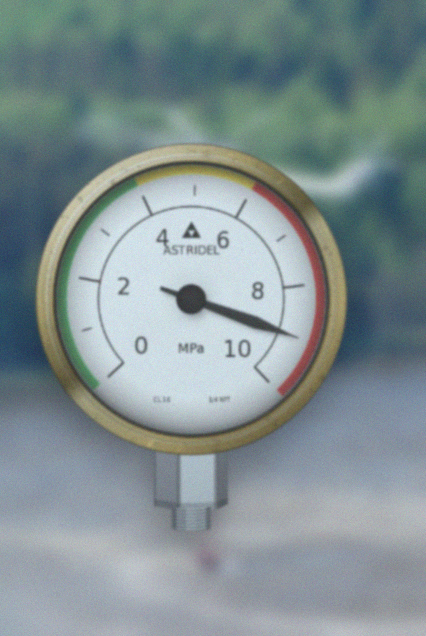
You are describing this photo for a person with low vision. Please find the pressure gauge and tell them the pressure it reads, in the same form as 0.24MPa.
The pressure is 9MPa
